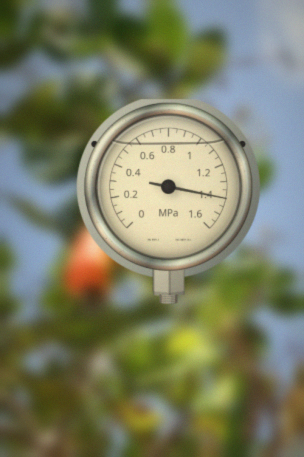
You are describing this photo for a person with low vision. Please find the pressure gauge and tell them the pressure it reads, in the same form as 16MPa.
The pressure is 1.4MPa
